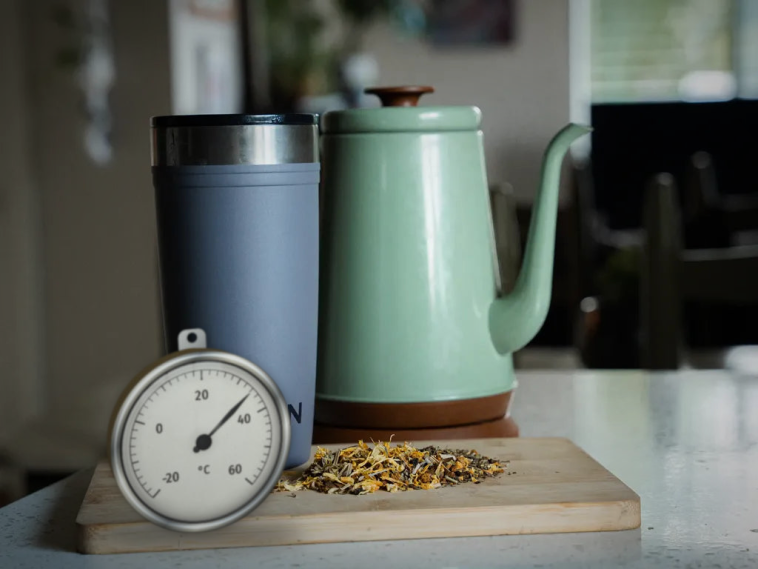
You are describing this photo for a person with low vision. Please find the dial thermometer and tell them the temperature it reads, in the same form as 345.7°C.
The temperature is 34°C
